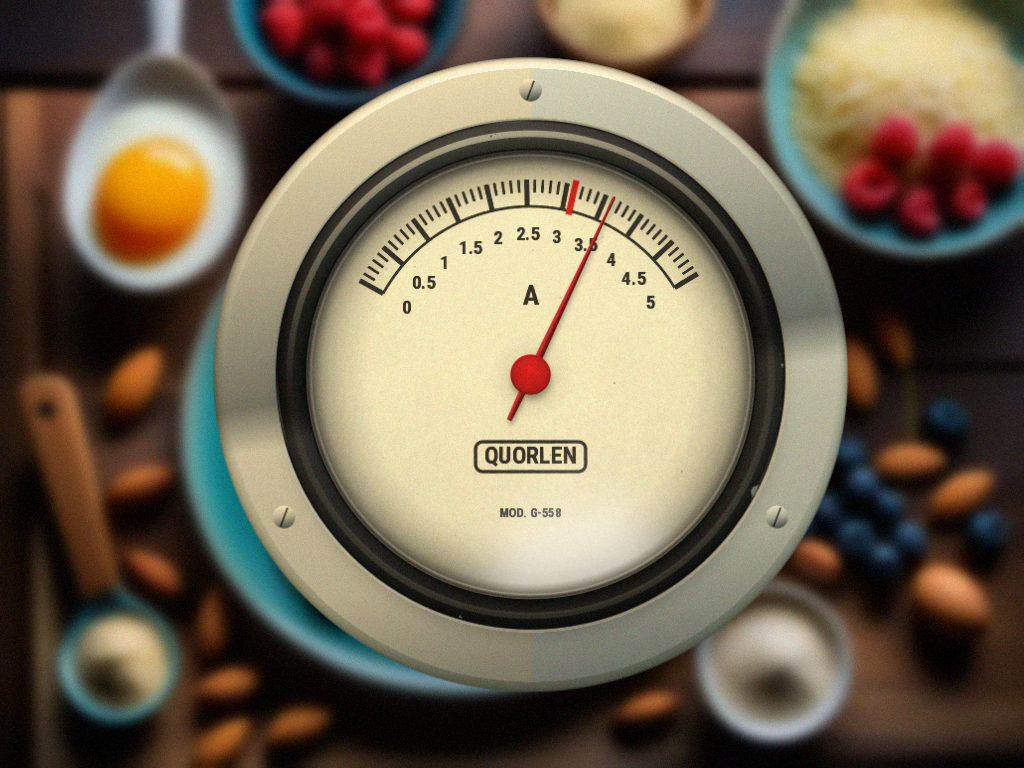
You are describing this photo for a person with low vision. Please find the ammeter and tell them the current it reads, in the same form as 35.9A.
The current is 3.6A
